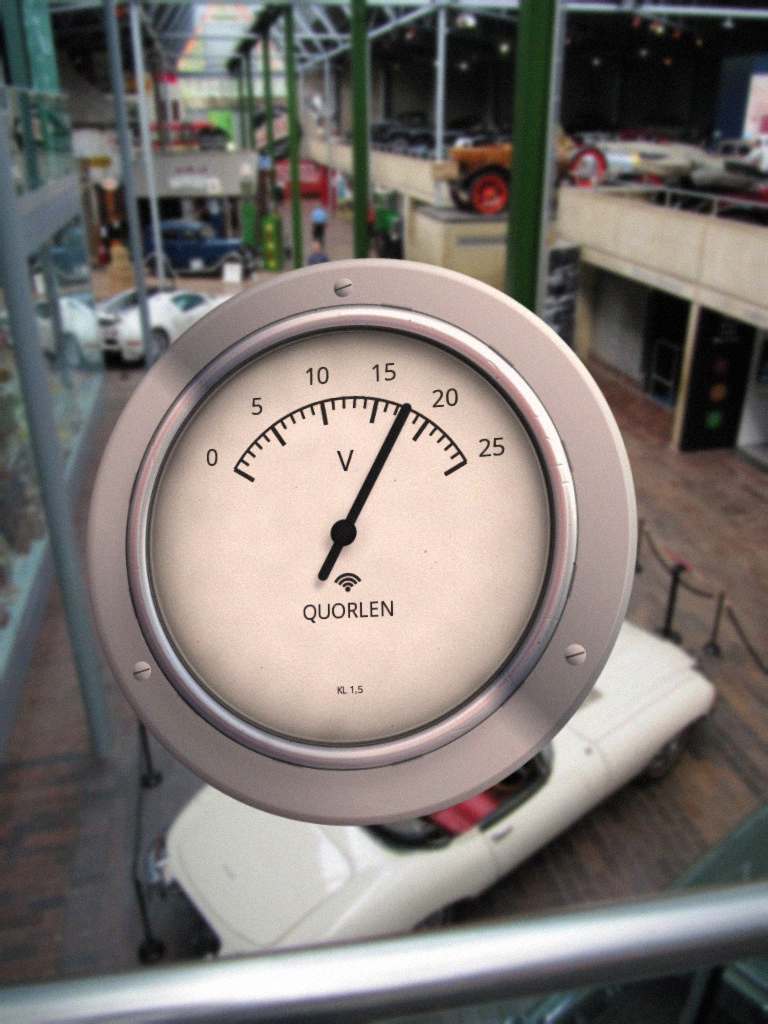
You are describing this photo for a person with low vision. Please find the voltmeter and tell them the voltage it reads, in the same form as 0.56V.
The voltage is 18V
